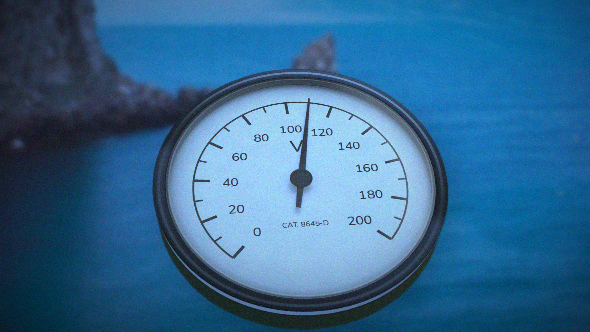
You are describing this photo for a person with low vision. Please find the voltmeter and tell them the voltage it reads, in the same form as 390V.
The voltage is 110V
